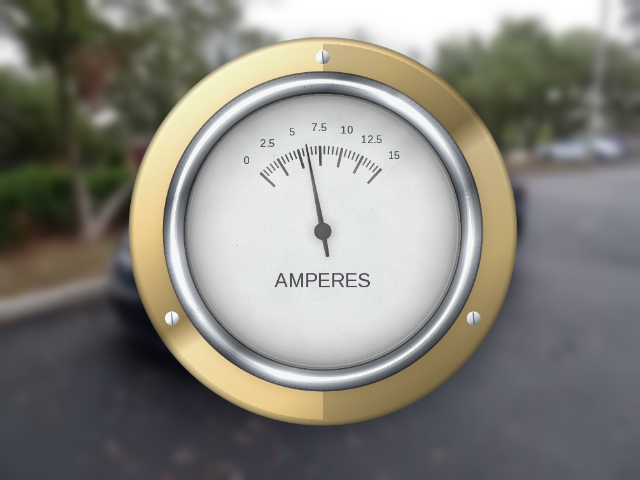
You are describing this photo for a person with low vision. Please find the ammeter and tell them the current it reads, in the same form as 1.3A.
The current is 6A
